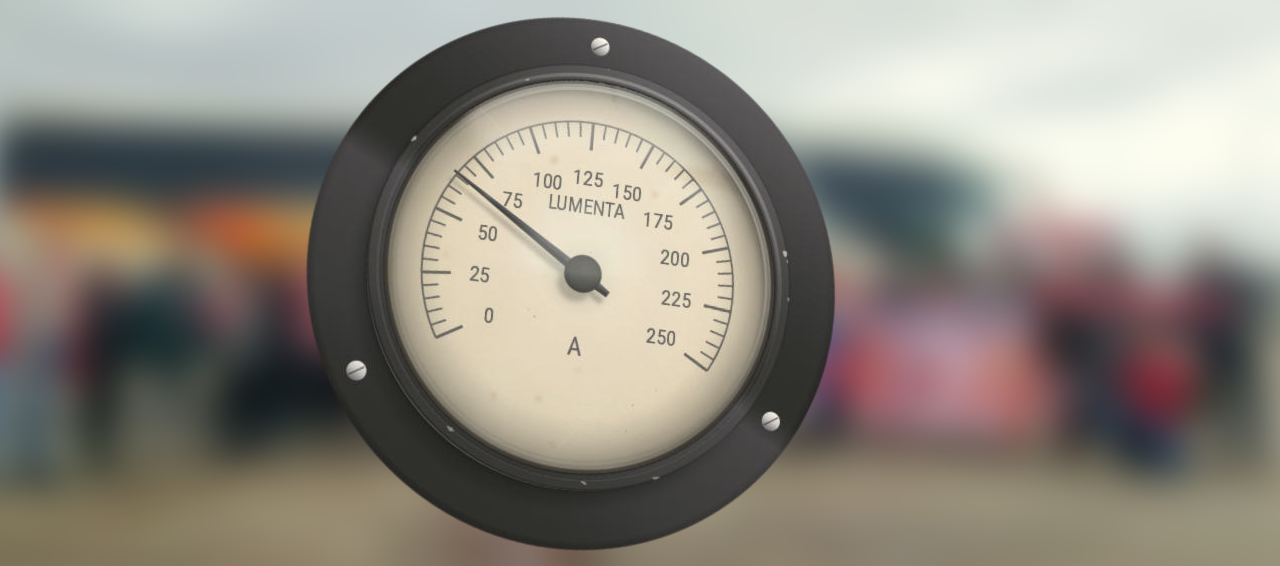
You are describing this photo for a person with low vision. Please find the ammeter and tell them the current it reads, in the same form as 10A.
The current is 65A
